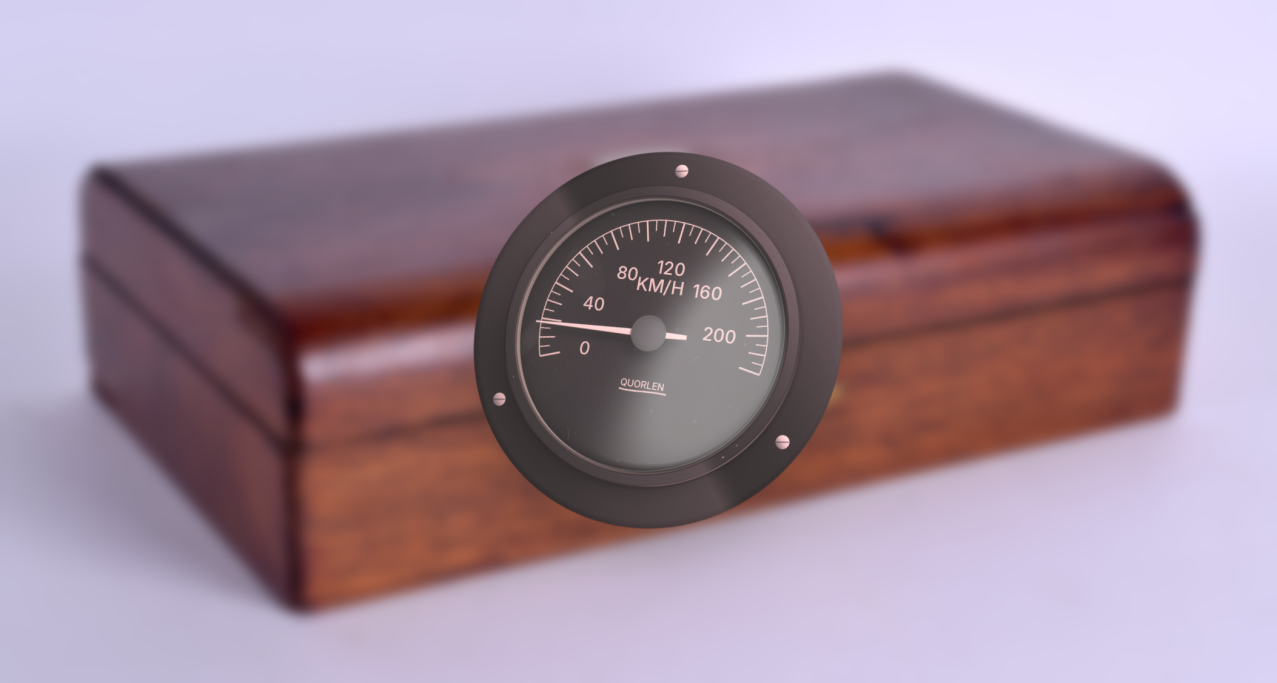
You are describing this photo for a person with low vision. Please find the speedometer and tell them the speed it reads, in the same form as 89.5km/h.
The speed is 17.5km/h
